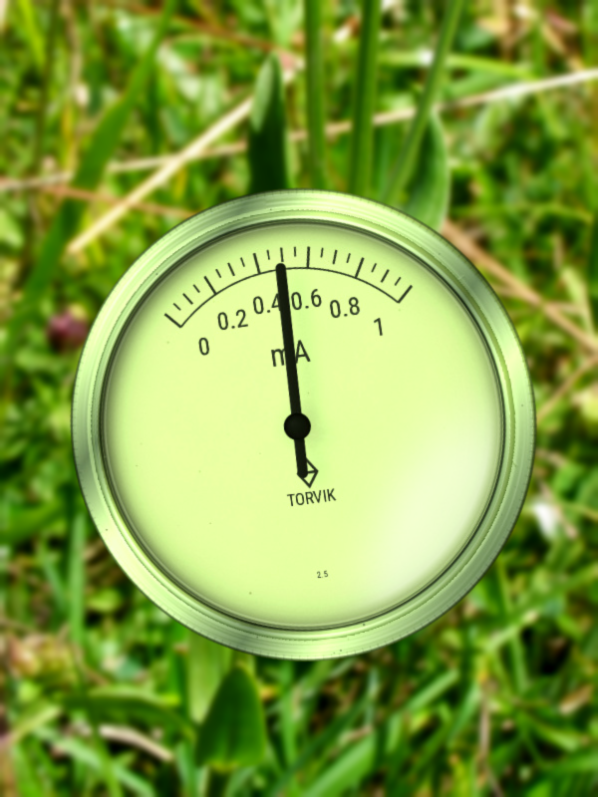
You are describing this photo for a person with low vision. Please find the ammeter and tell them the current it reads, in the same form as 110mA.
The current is 0.5mA
